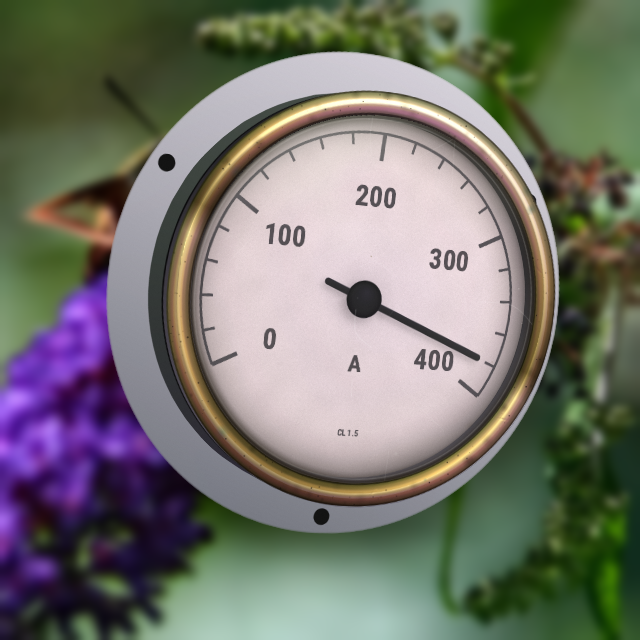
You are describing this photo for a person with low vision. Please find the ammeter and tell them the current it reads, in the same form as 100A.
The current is 380A
